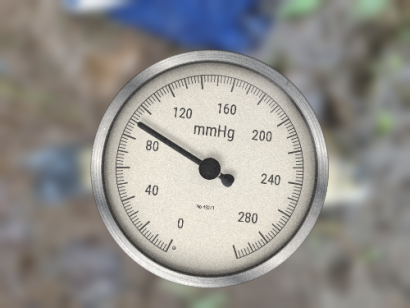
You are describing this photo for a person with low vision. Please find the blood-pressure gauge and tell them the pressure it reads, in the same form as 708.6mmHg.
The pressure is 90mmHg
